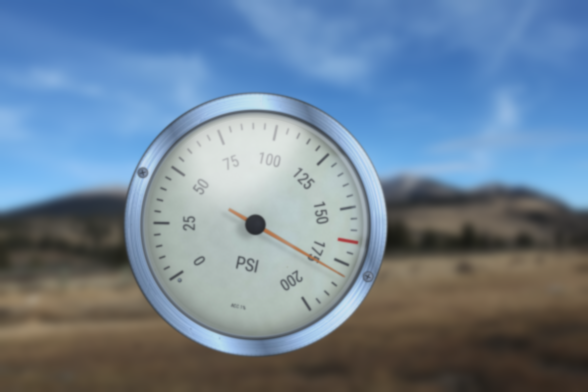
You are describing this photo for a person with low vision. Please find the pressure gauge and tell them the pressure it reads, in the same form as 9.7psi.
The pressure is 180psi
